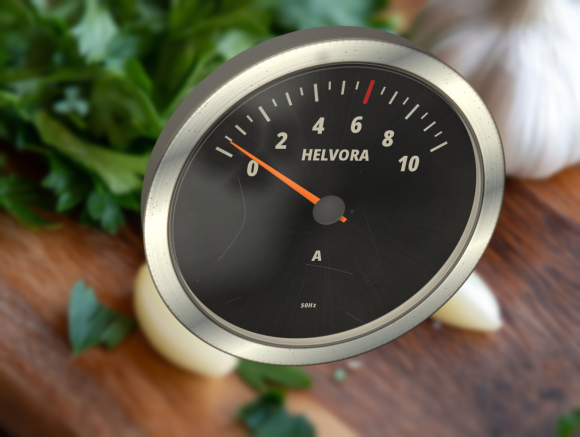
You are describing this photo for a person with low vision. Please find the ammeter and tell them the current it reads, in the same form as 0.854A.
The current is 0.5A
